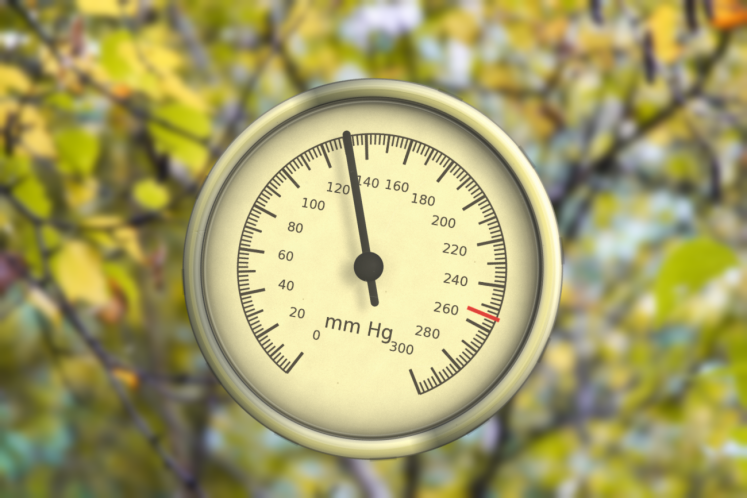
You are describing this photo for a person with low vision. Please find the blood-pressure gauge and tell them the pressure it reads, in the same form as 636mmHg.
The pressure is 132mmHg
